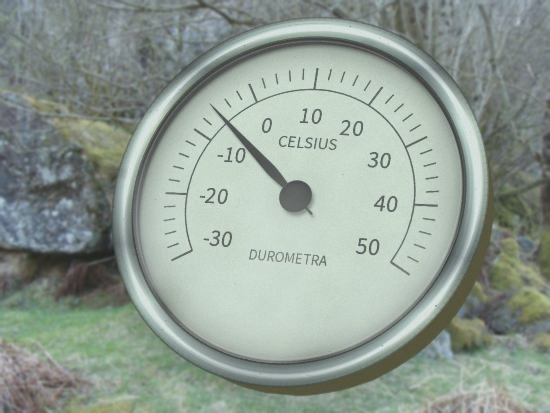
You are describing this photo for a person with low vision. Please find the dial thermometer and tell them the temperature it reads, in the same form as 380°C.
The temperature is -6°C
